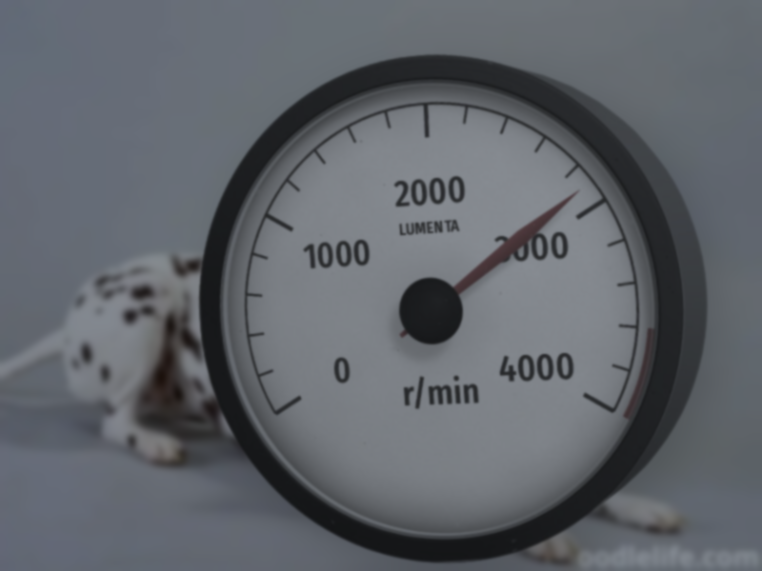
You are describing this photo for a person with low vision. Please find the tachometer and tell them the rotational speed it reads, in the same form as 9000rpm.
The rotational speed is 2900rpm
